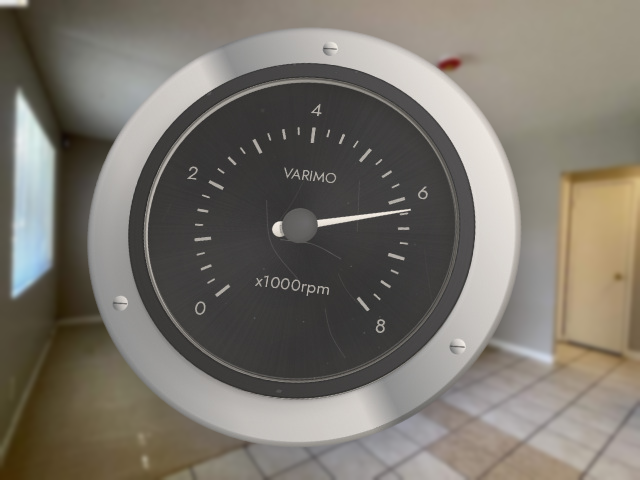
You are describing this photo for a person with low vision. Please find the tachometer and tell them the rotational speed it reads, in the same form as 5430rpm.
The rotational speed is 6250rpm
